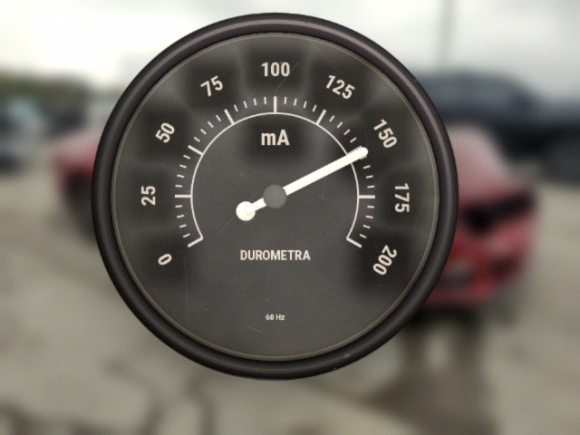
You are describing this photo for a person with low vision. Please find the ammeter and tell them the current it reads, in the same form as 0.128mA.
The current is 152.5mA
